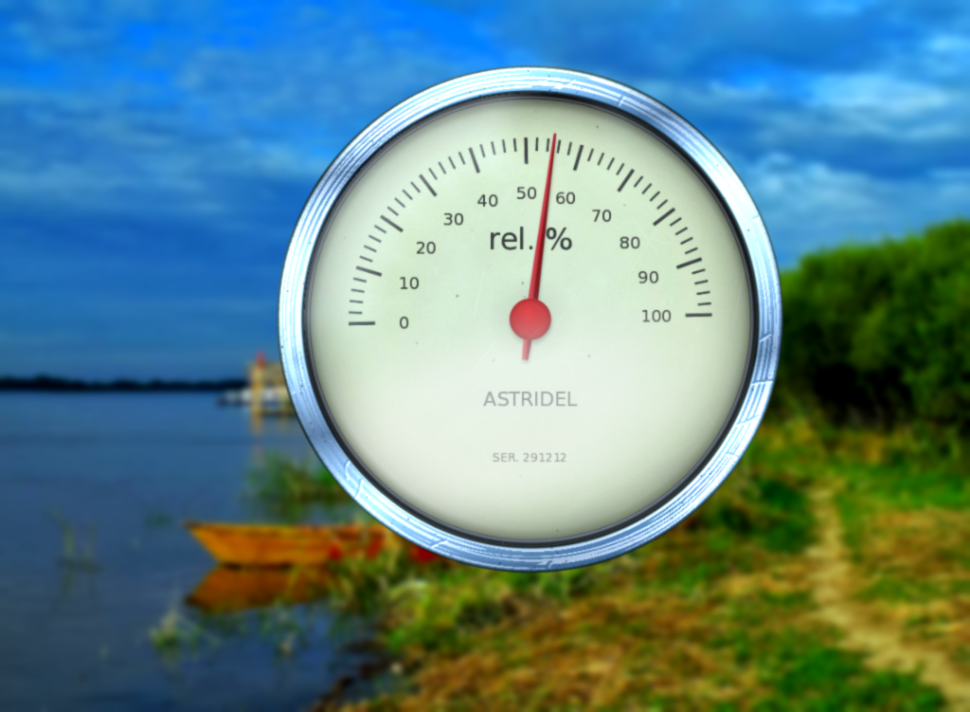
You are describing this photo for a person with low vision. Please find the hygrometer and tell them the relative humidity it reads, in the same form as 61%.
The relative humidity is 55%
